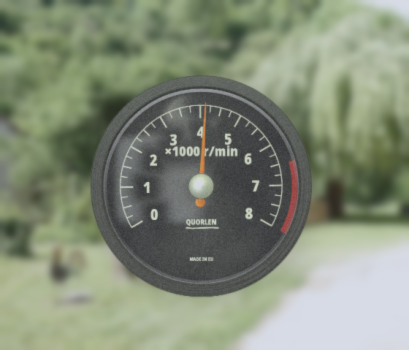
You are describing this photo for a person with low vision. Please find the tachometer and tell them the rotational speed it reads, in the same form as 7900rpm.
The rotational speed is 4125rpm
